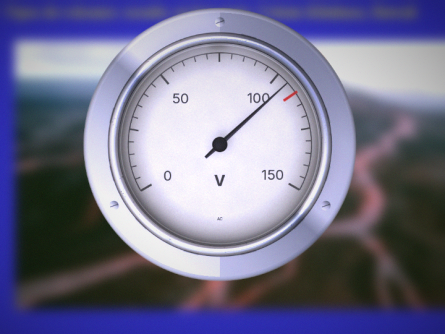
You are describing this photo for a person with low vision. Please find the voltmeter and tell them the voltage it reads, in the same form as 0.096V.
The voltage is 105V
